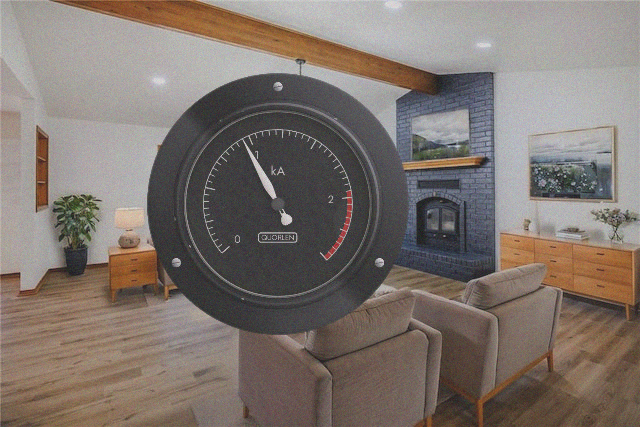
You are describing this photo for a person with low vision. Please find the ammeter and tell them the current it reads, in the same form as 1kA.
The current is 0.95kA
